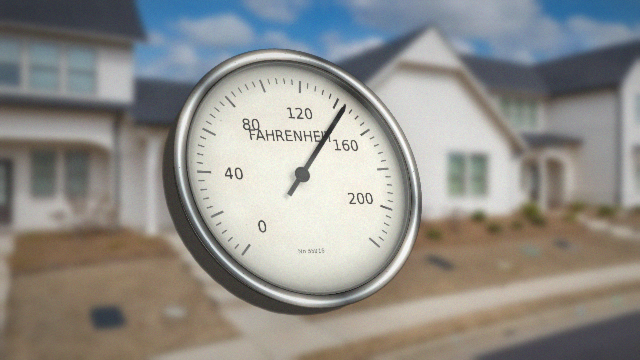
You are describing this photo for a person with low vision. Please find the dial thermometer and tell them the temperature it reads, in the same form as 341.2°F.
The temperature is 144°F
